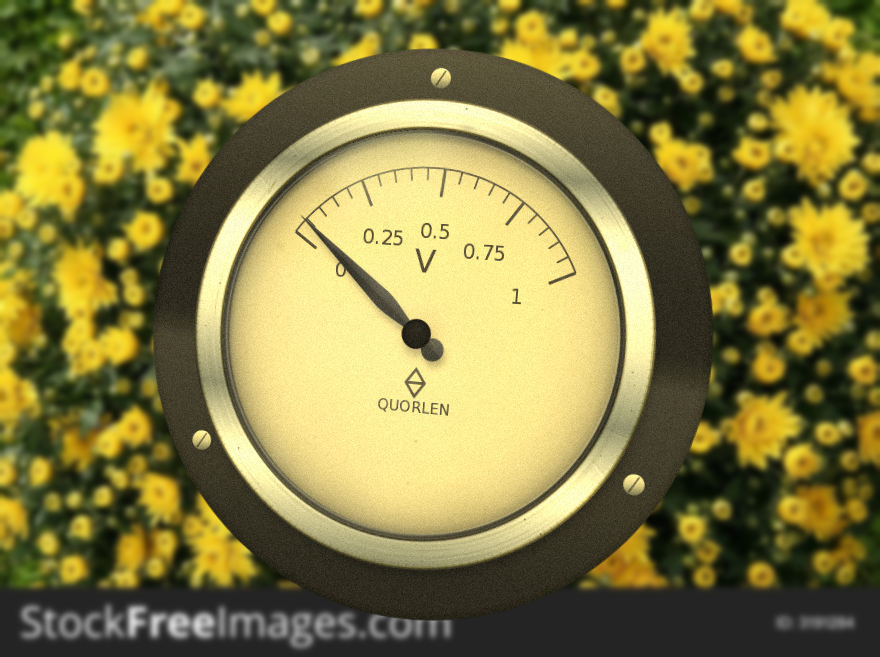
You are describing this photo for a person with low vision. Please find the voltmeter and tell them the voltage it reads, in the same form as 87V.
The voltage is 0.05V
